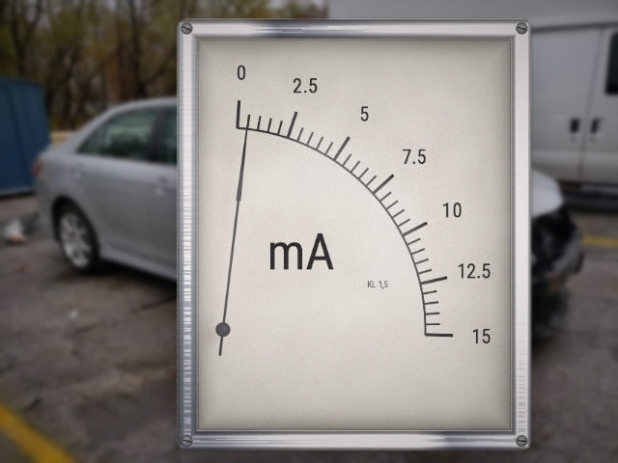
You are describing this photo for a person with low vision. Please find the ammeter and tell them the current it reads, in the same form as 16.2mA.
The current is 0.5mA
